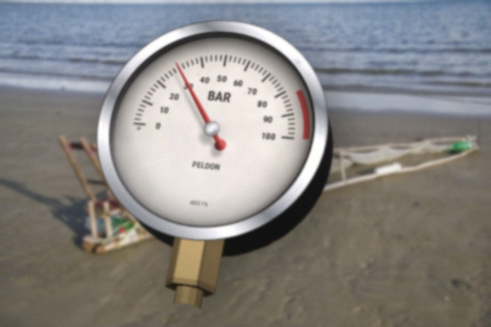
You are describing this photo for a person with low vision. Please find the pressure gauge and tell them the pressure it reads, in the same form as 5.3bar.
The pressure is 30bar
